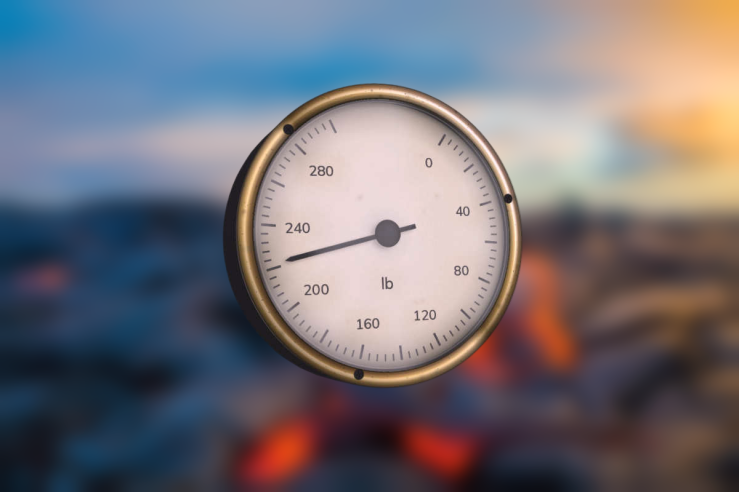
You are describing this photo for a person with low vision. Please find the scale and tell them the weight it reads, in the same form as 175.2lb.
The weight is 222lb
